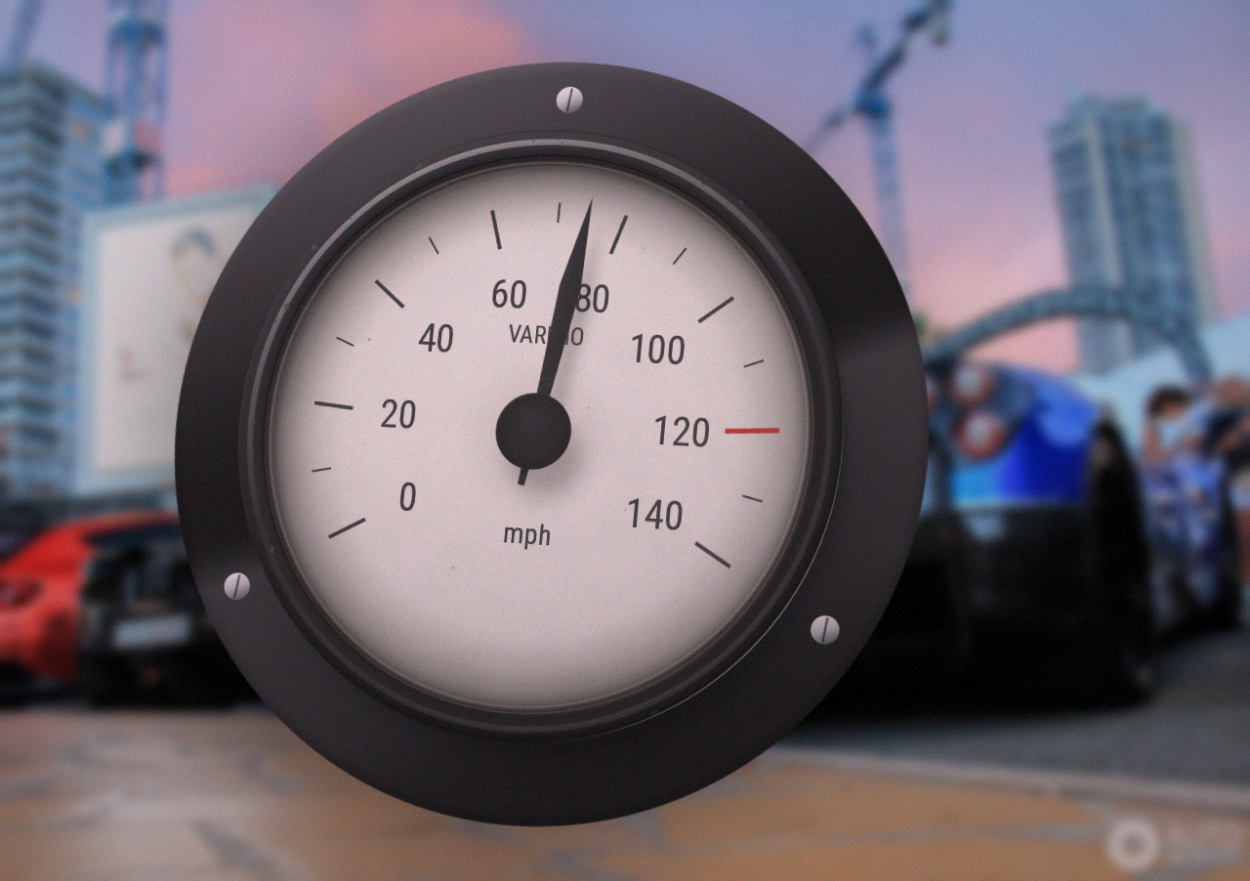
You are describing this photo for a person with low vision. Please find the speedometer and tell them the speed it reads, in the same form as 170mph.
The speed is 75mph
